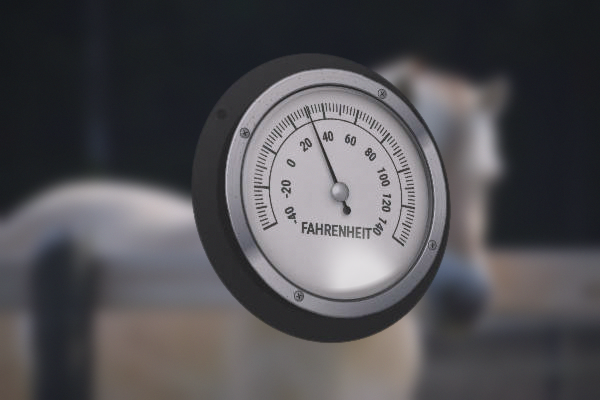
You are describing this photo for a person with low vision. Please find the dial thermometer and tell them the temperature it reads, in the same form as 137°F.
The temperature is 30°F
